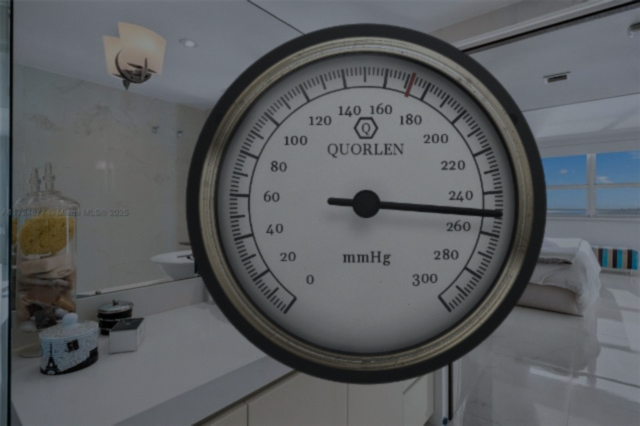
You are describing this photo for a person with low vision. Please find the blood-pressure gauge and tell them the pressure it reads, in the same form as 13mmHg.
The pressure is 250mmHg
